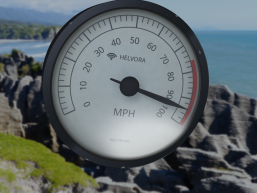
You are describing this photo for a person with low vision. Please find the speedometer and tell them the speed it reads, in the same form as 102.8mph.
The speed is 94mph
